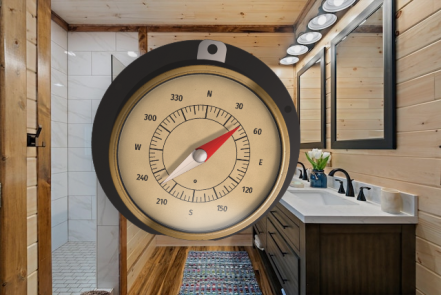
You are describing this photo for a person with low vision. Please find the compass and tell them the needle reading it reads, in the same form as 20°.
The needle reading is 45°
